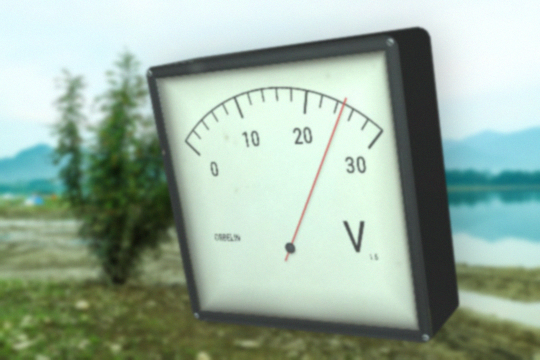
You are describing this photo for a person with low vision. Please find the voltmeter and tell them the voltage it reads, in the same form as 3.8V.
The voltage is 25V
